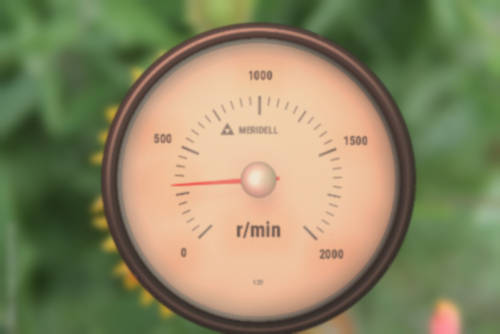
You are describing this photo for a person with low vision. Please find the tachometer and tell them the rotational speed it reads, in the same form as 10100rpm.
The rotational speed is 300rpm
